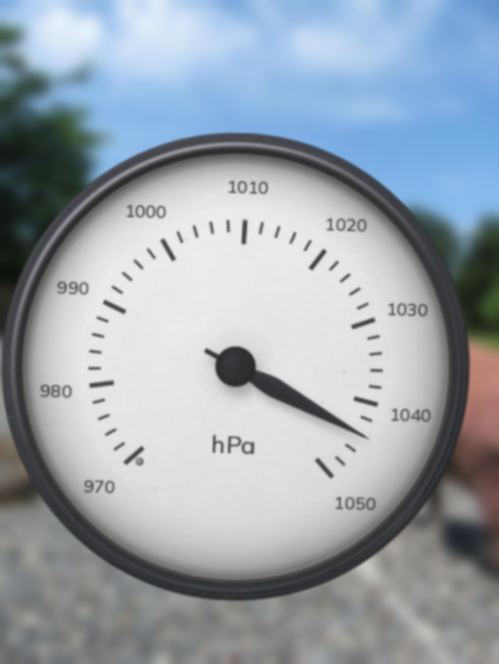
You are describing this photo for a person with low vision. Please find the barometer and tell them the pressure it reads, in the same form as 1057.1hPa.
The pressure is 1044hPa
